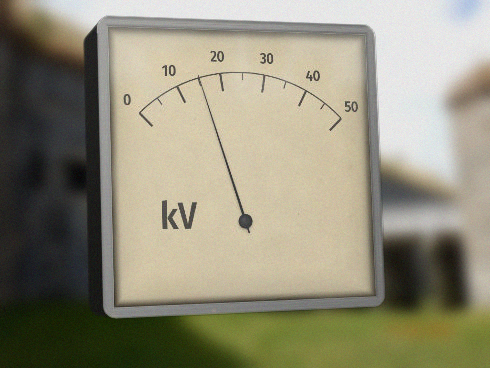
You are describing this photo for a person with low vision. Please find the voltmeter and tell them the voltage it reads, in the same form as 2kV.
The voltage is 15kV
